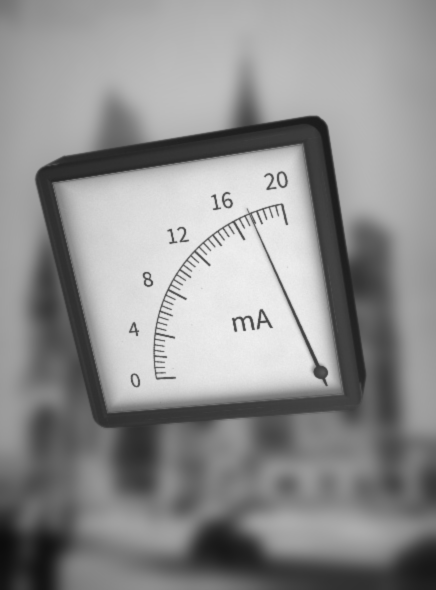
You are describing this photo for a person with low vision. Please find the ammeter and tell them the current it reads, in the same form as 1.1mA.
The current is 17.5mA
